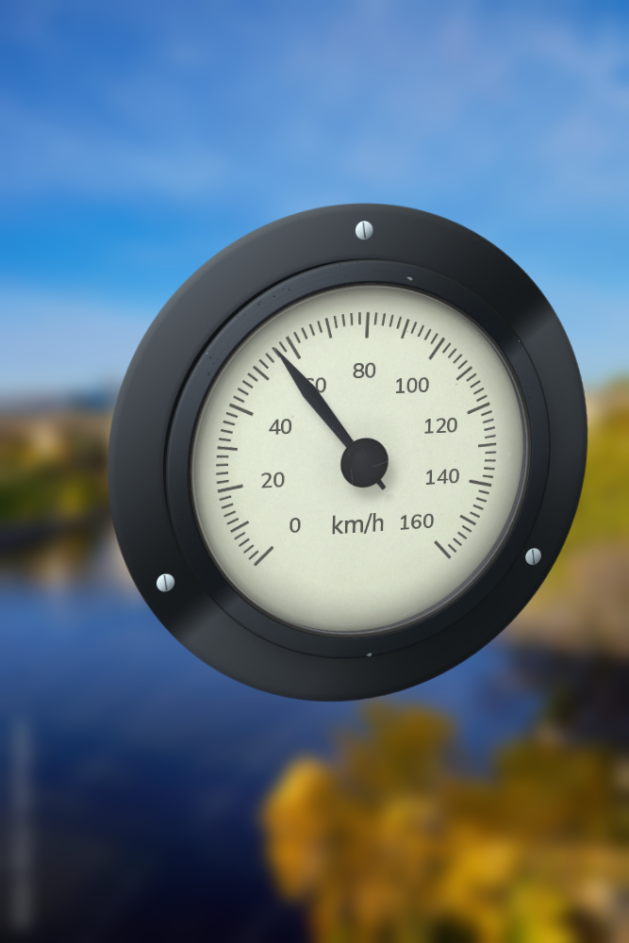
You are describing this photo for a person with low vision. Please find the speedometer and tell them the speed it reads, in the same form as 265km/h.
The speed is 56km/h
